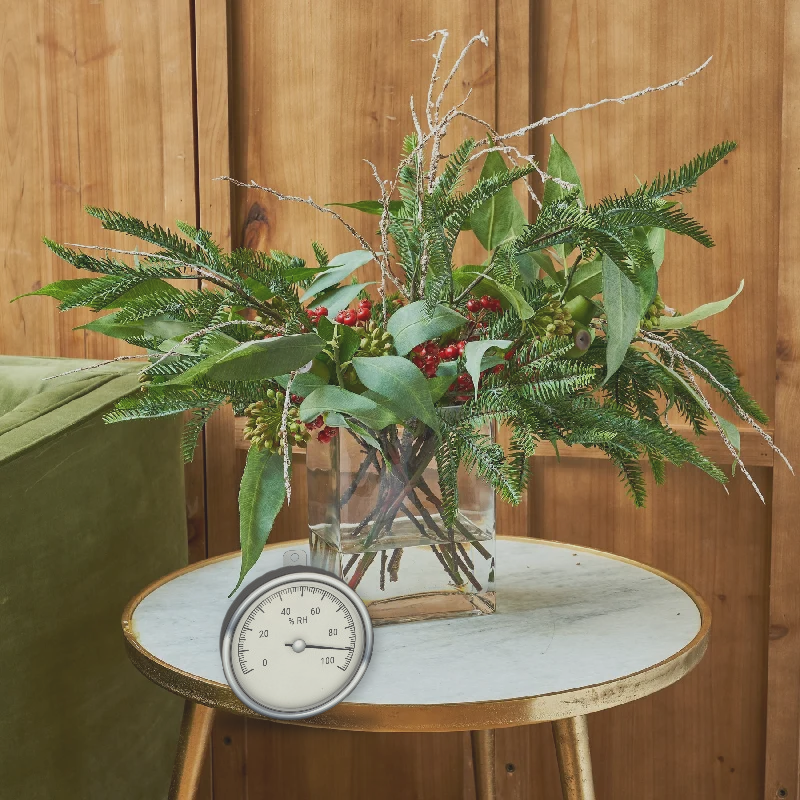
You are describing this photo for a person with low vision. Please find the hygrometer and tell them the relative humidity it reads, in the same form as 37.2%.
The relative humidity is 90%
